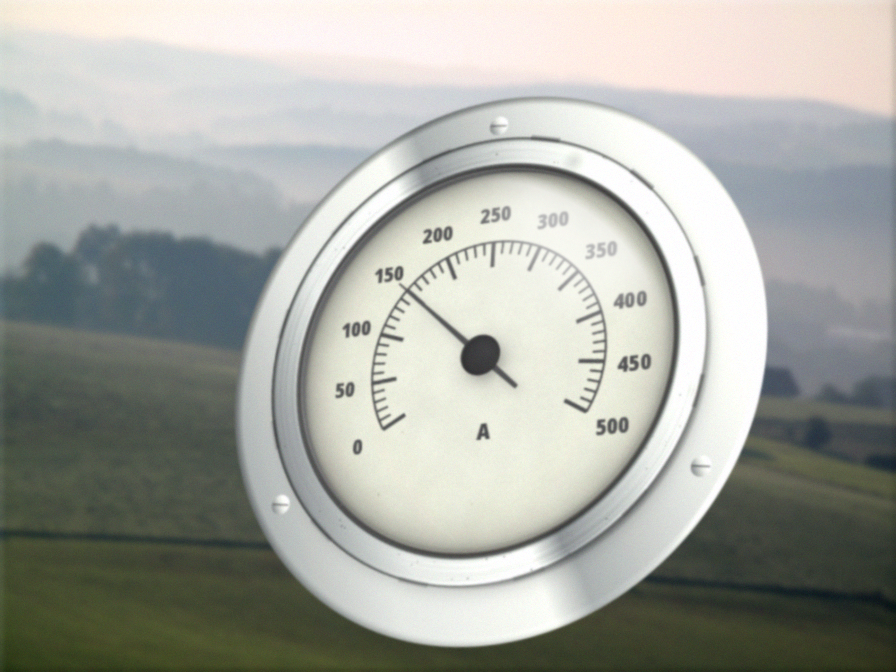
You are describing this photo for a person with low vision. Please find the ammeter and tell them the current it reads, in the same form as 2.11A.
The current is 150A
